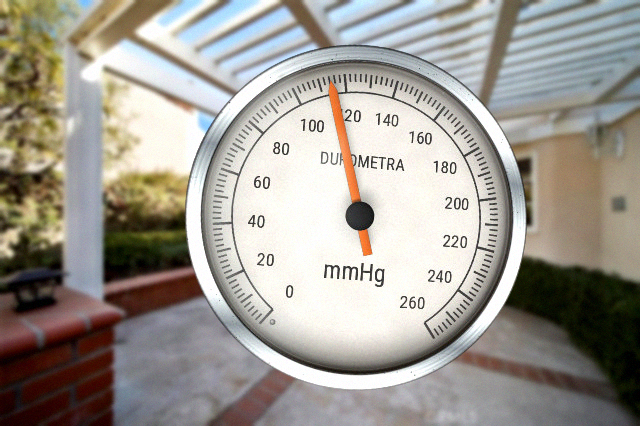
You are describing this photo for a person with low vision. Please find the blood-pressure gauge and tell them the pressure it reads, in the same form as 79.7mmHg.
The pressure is 114mmHg
